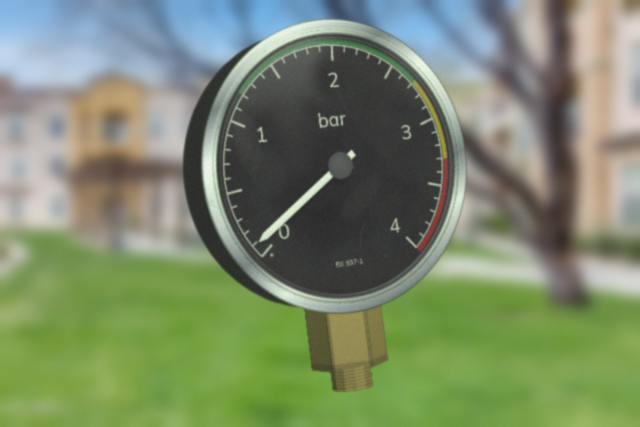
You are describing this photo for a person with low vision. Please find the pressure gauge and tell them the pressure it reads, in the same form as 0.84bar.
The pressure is 0.1bar
